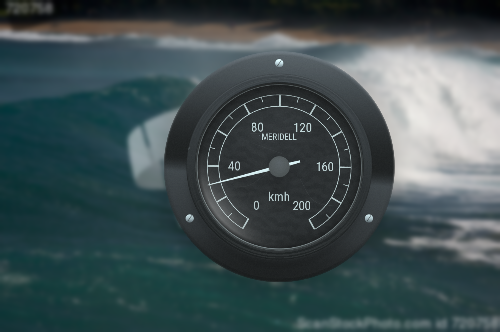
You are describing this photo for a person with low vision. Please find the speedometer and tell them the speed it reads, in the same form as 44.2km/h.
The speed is 30km/h
